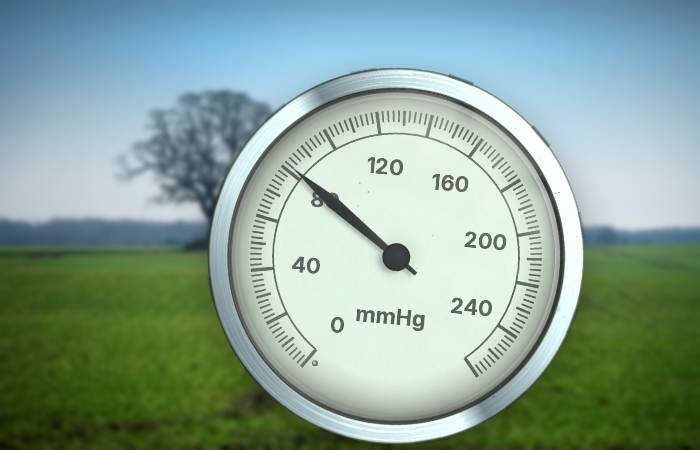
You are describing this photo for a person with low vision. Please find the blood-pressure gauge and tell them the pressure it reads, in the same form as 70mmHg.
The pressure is 82mmHg
